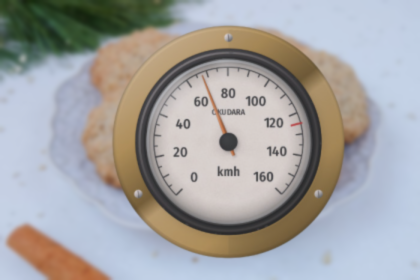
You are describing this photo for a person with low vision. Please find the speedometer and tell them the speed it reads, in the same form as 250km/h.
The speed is 67.5km/h
